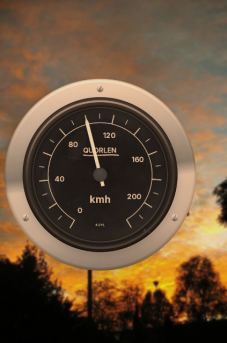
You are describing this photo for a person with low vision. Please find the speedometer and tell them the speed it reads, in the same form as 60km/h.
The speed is 100km/h
